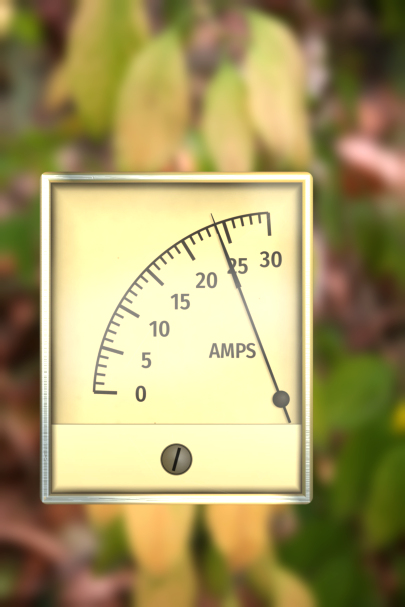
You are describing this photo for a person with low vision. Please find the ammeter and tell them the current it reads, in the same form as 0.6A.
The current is 24A
